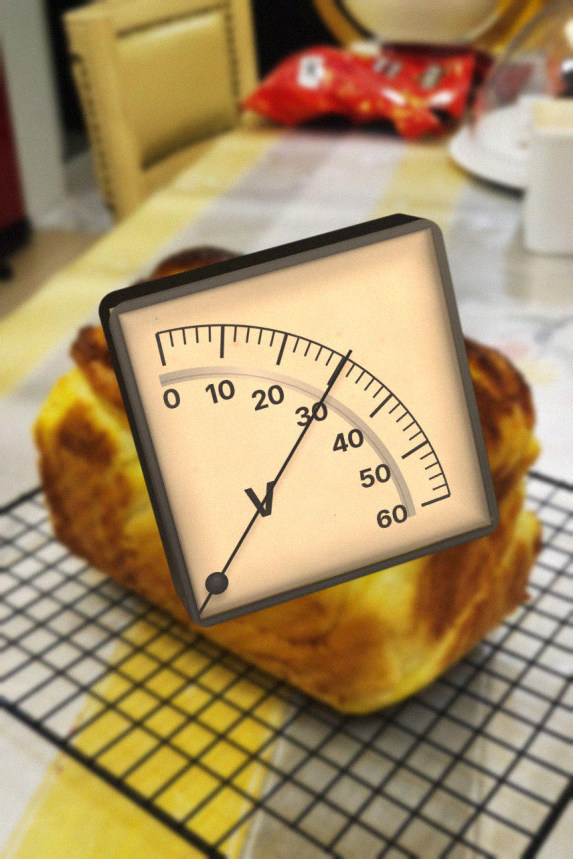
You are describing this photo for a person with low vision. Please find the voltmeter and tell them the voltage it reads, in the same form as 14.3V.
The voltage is 30V
